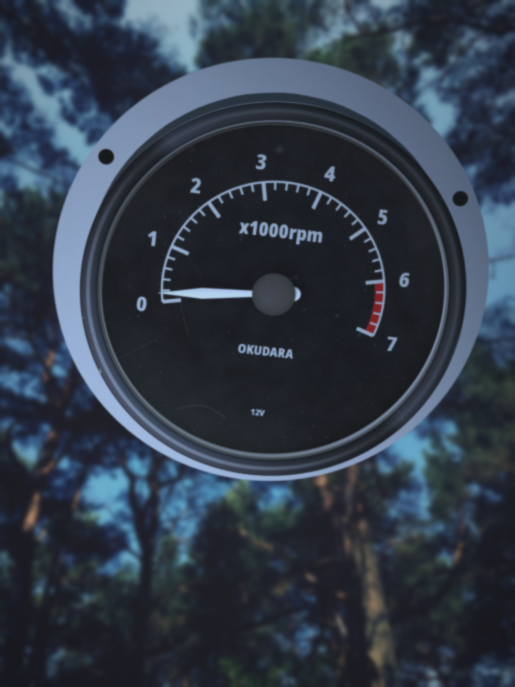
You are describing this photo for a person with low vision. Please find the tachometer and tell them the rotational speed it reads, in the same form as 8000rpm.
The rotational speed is 200rpm
